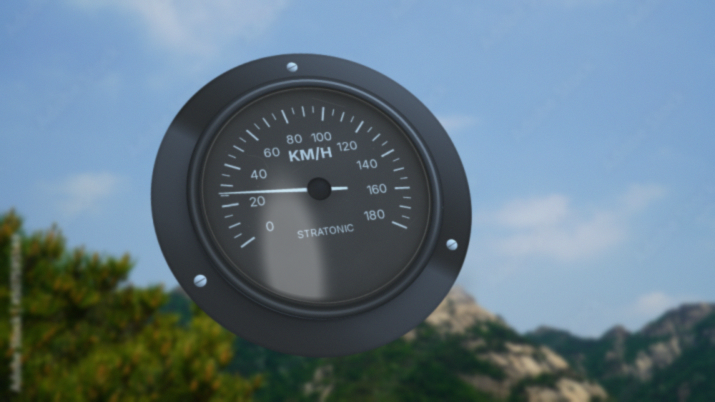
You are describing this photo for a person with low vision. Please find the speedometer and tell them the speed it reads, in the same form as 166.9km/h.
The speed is 25km/h
